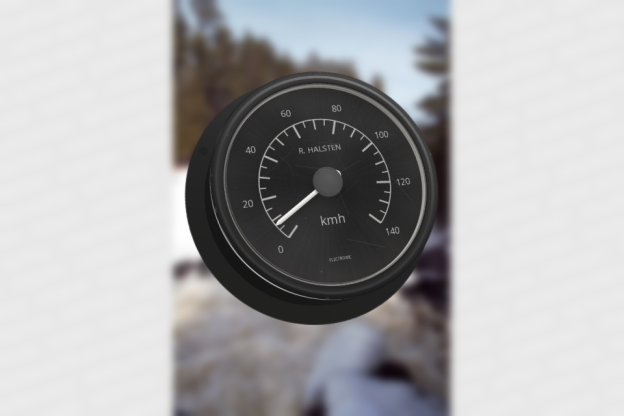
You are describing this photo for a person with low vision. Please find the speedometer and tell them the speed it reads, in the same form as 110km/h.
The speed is 7.5km/h
